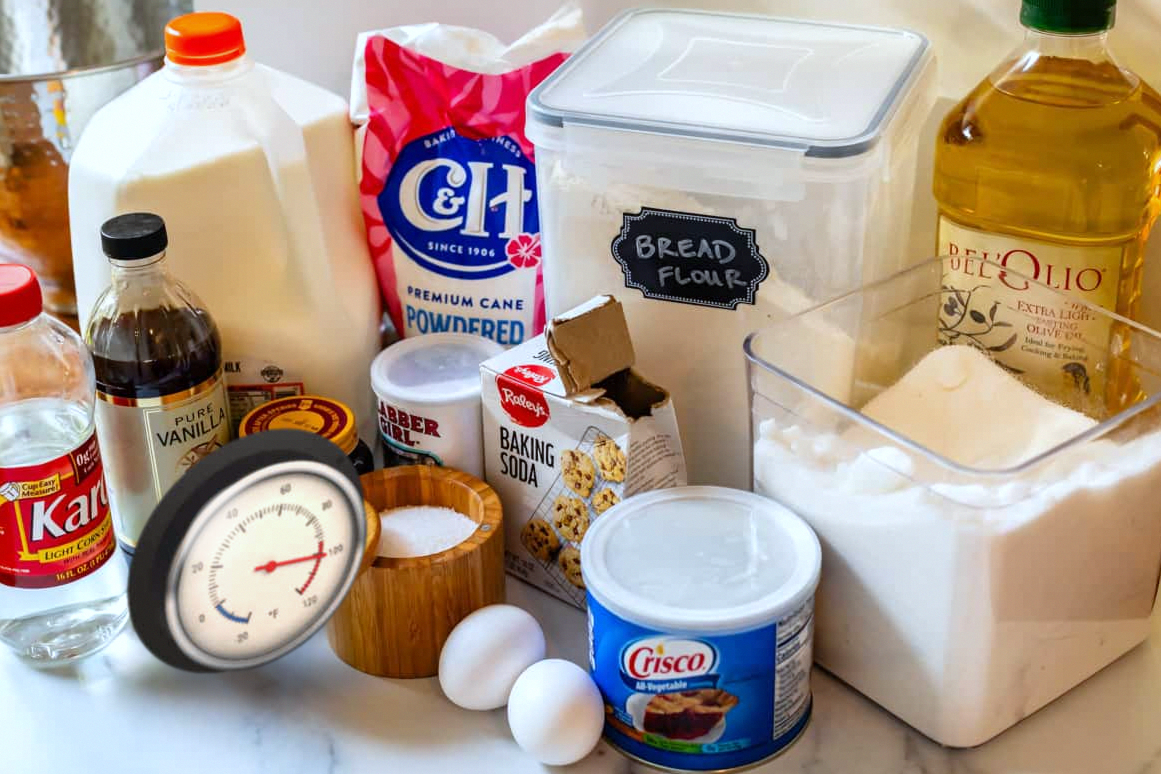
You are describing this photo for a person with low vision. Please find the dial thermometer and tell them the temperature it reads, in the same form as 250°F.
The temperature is 100°F
